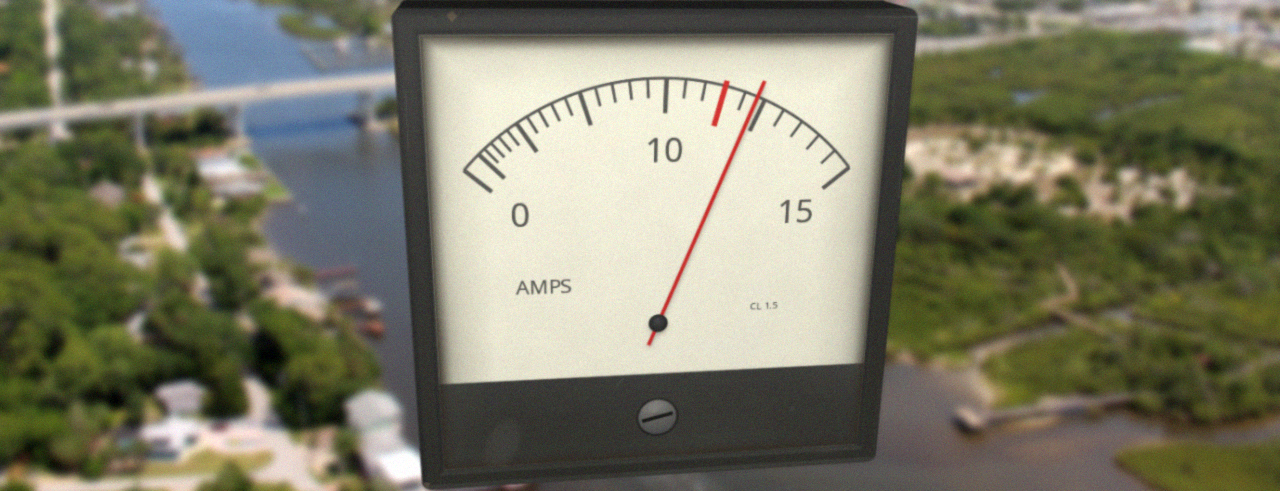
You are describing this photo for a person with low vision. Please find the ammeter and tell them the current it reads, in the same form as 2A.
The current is 12.25A
